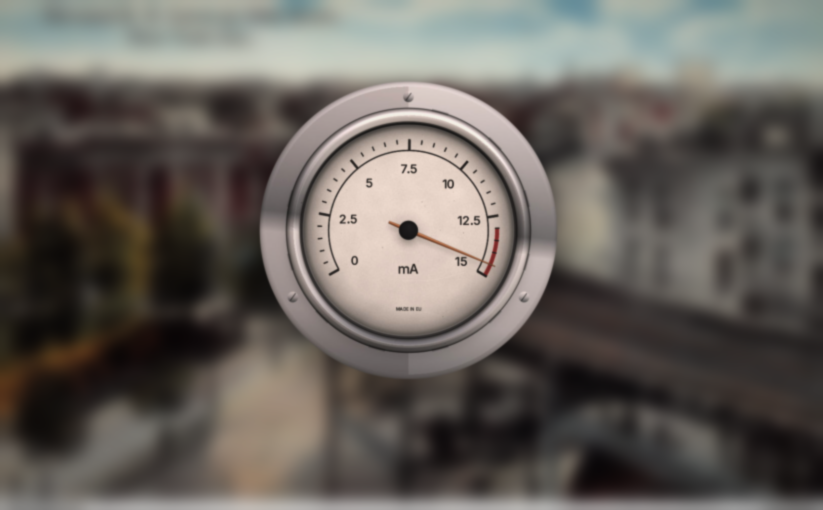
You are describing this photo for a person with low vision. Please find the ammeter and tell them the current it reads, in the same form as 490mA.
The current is 14.5mA
